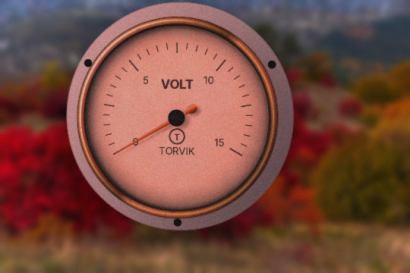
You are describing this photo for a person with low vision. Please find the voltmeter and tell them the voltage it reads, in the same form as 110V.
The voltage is 0V
